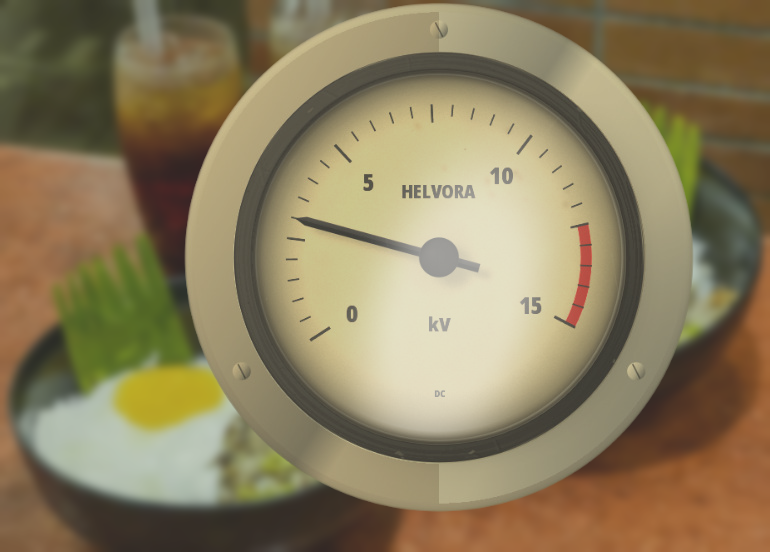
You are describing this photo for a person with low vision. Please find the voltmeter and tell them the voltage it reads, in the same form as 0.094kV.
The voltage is 3kV
